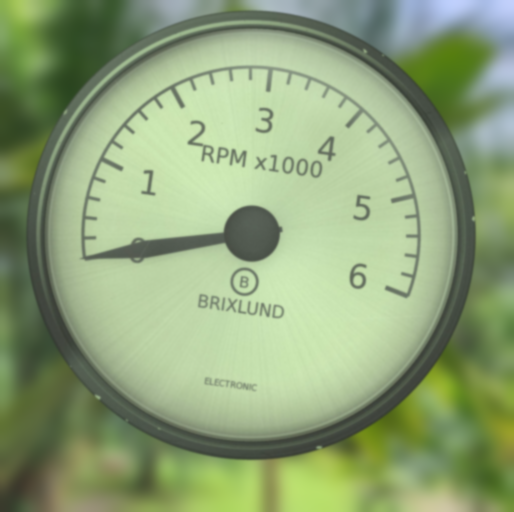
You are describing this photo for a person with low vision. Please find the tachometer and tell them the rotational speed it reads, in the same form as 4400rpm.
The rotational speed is 0rpm
